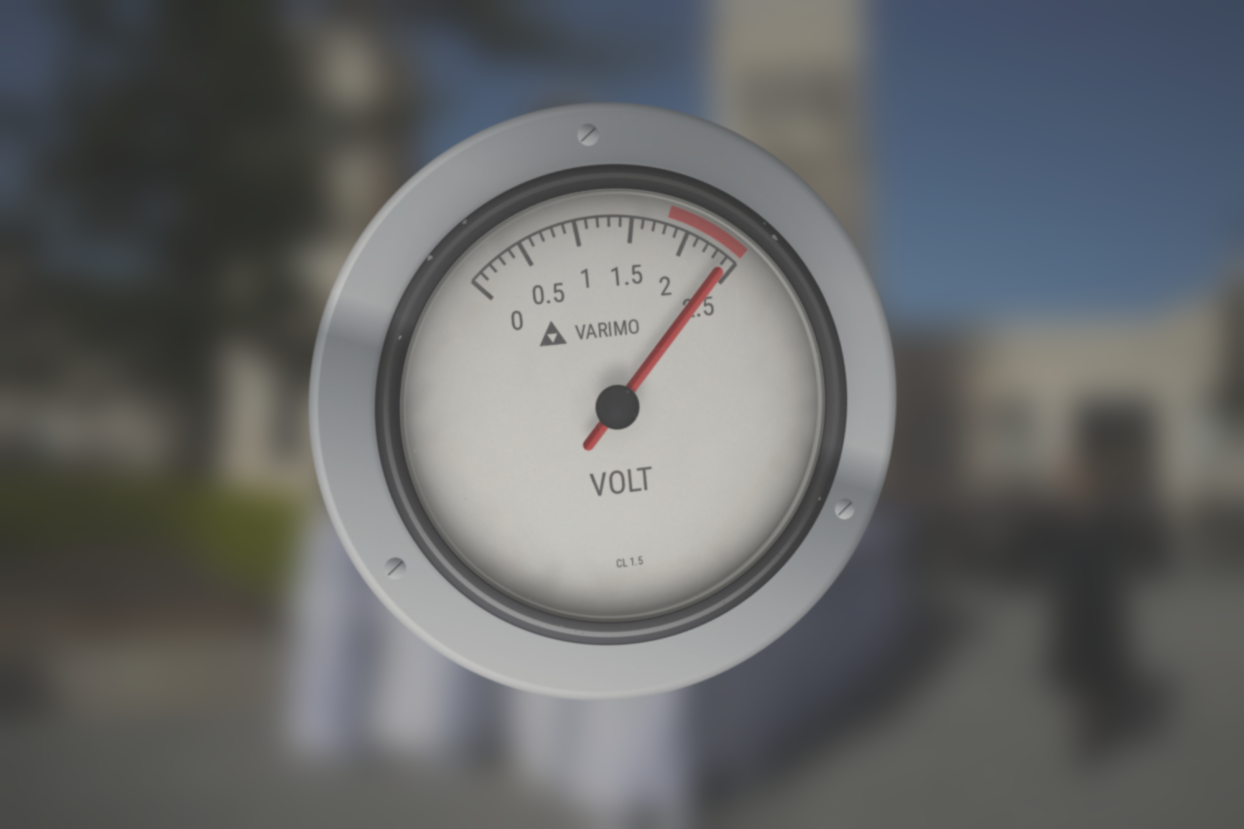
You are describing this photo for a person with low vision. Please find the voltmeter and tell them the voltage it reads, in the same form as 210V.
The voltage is 2.4V
